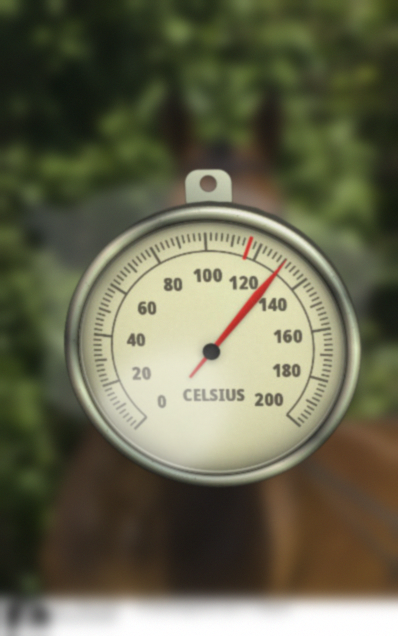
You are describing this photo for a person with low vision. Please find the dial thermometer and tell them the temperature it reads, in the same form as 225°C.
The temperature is 130°C
